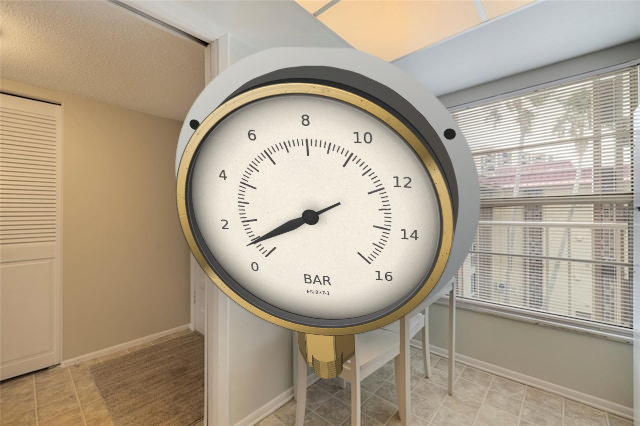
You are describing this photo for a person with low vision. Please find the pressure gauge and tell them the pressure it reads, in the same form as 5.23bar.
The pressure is 1bar
